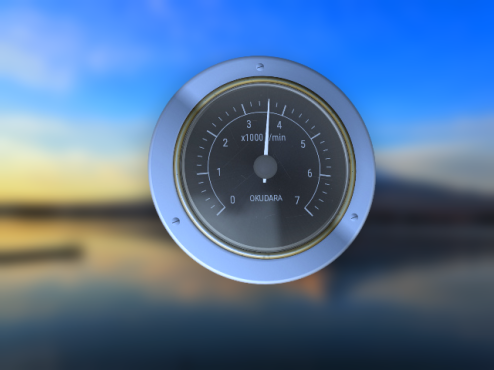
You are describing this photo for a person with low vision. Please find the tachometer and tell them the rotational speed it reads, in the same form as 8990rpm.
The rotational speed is 3600rpm
